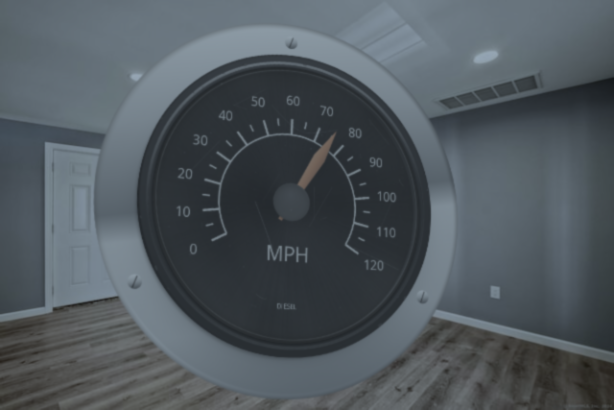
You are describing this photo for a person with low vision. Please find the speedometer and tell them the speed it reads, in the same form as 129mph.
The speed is 75mph
